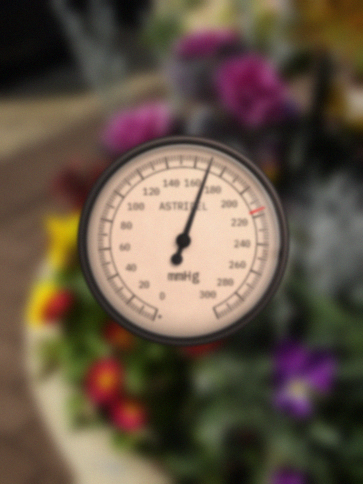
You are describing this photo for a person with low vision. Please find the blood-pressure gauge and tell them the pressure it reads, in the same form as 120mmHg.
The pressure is 170mmHg
